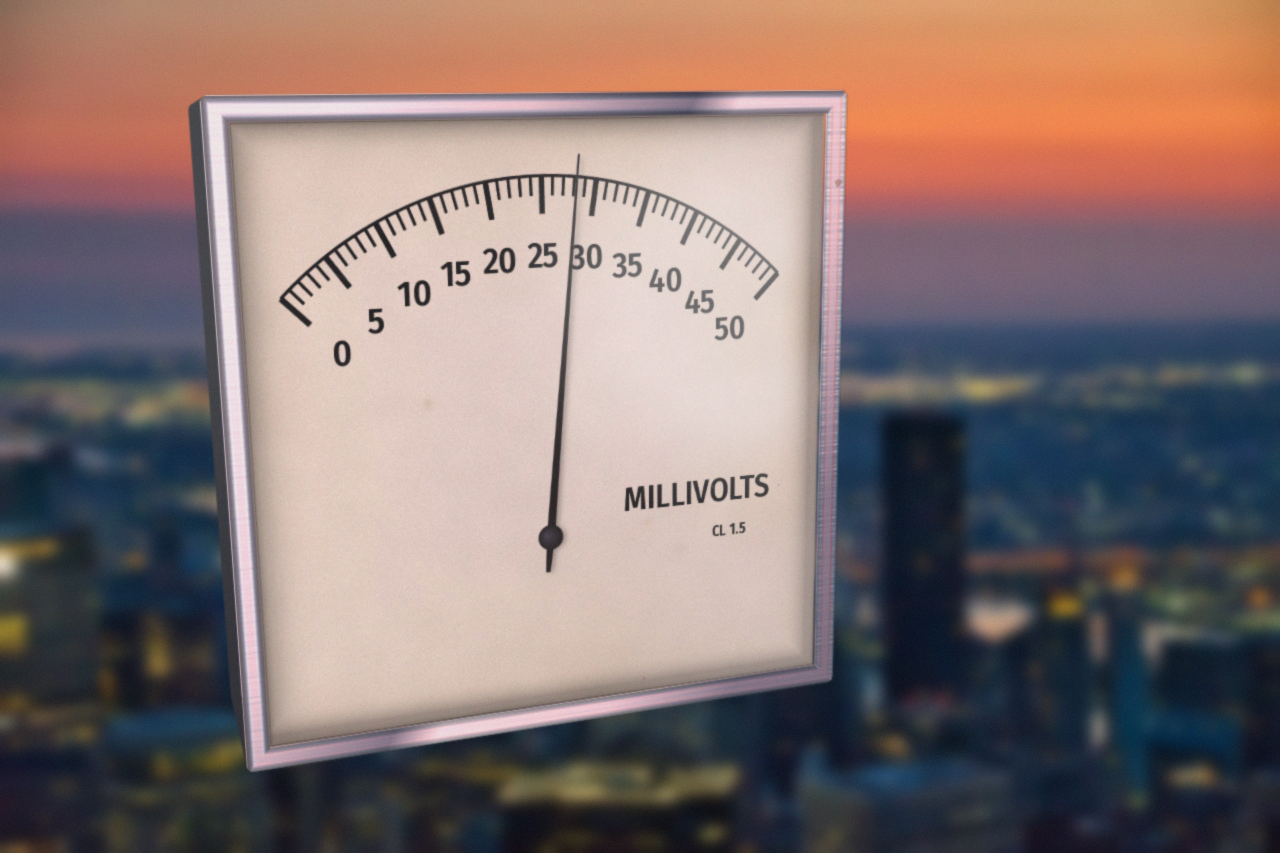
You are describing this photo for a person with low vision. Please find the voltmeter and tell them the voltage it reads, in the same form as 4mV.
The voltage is 28mV
